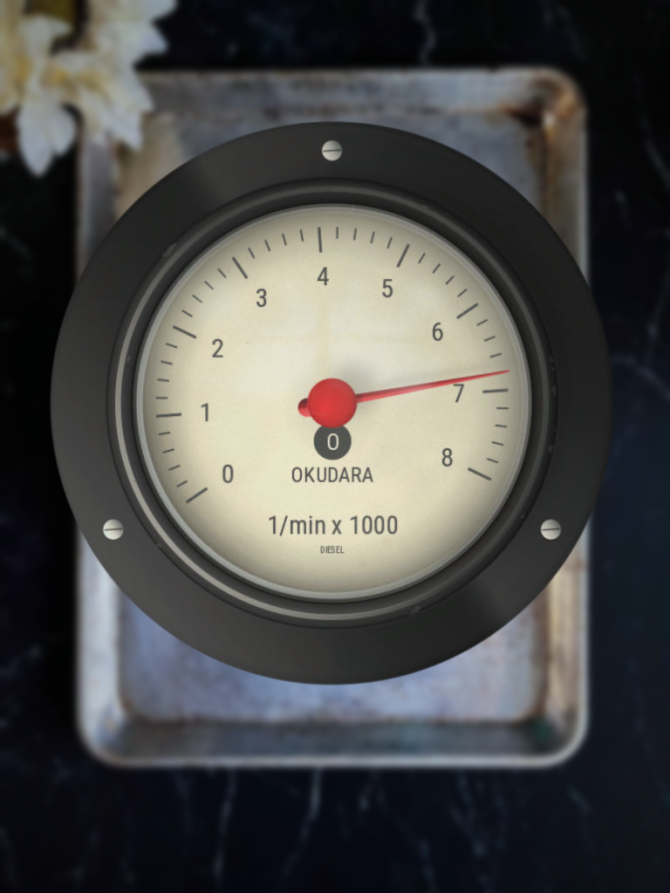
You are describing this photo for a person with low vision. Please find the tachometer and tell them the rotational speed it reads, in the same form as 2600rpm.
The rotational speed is 6800rpm
